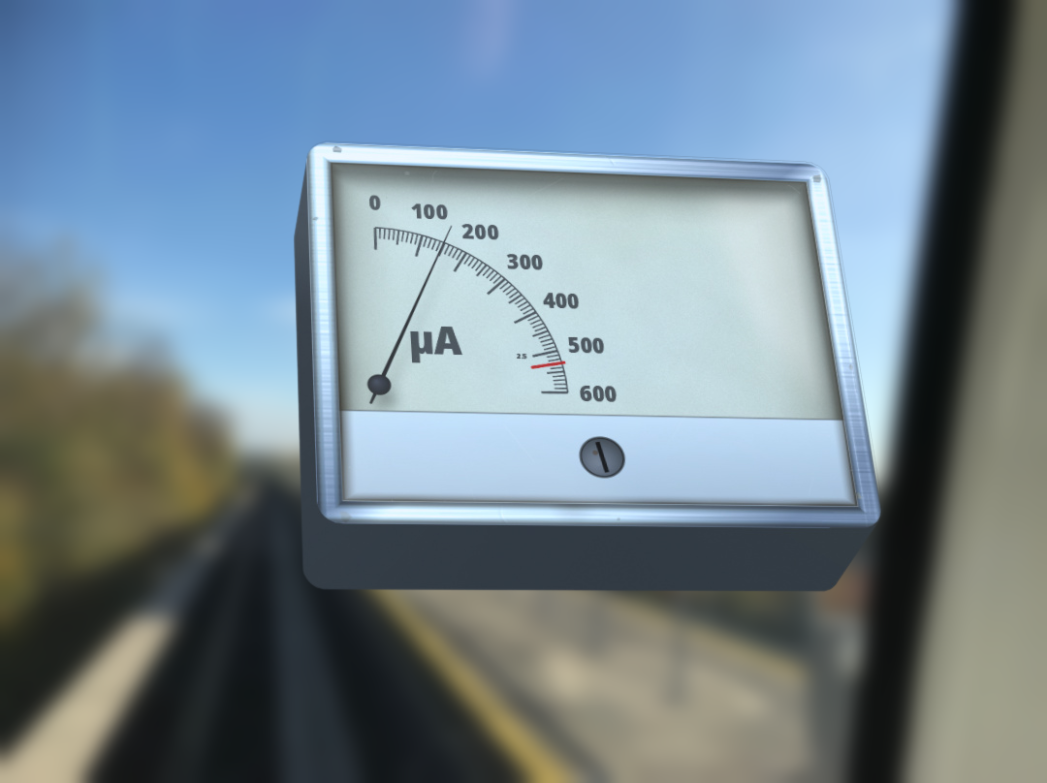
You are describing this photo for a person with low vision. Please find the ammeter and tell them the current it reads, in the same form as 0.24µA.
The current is 150µA
